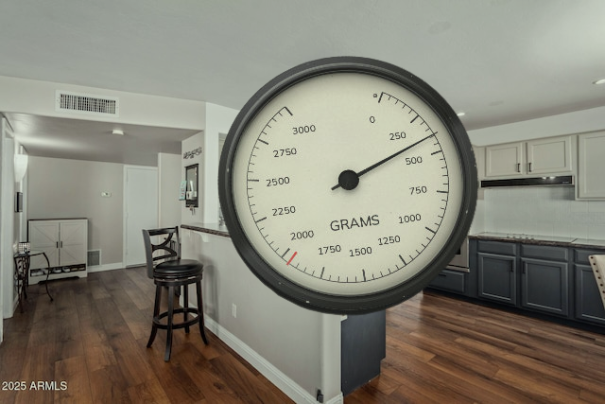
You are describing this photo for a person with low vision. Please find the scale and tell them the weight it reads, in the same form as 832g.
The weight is 400g
